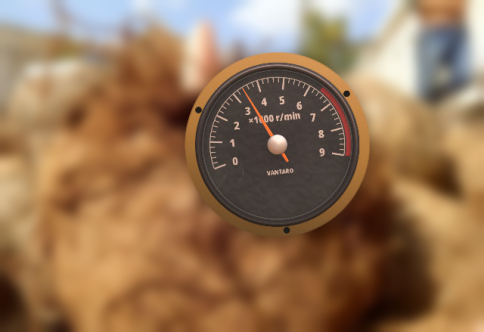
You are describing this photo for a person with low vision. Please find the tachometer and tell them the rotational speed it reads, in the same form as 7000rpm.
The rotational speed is 3400rpm
